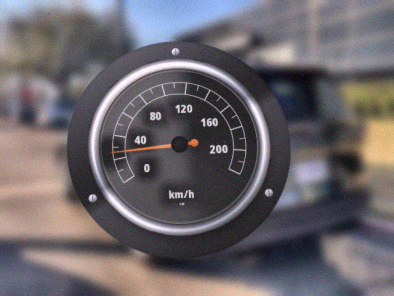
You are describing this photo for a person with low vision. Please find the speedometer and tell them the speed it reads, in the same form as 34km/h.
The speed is 25km/h
